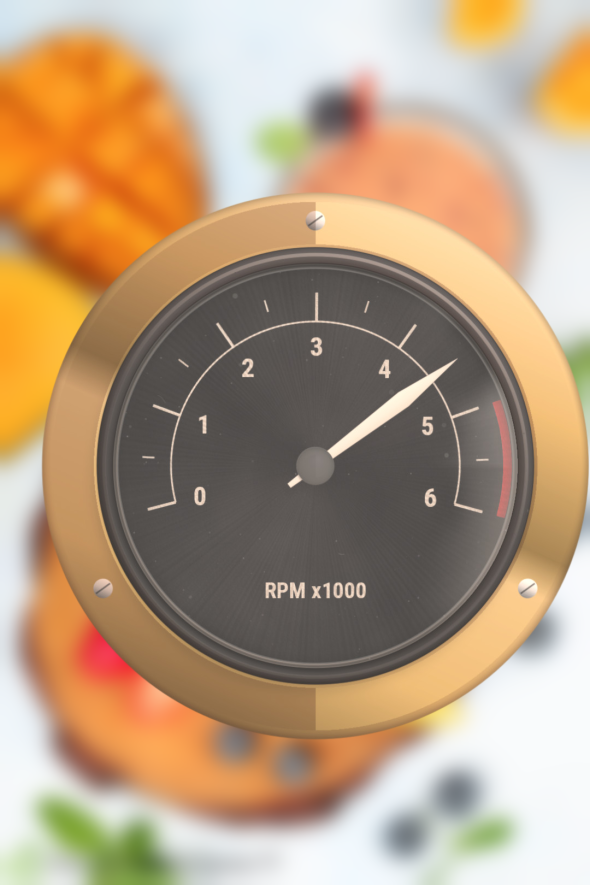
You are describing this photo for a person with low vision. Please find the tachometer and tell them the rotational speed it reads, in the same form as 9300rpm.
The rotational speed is 4500rpm
